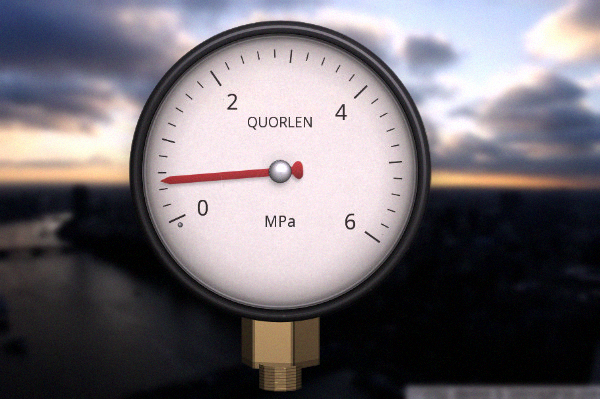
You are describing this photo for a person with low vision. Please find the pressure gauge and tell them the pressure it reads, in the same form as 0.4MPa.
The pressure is 0.5MPa
